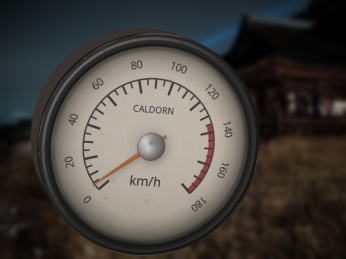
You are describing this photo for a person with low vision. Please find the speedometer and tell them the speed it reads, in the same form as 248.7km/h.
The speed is 5km/h
